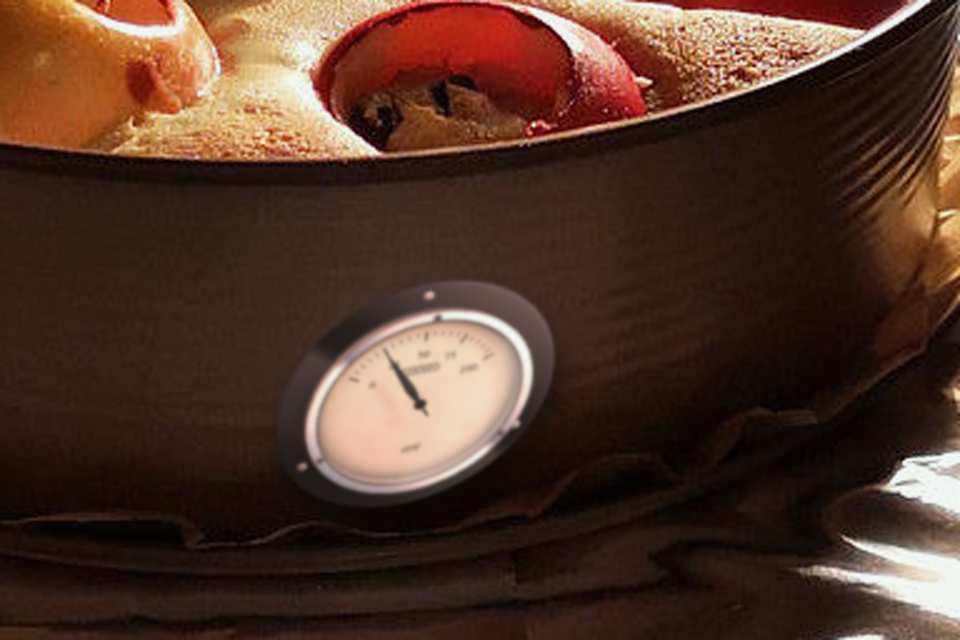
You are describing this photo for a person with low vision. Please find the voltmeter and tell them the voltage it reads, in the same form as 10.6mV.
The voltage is 25mV
